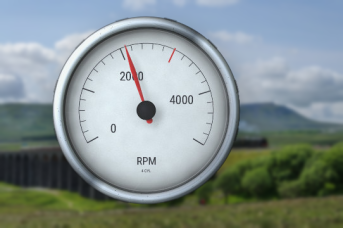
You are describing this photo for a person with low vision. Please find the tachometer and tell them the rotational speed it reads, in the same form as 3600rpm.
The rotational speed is 2100rpm
